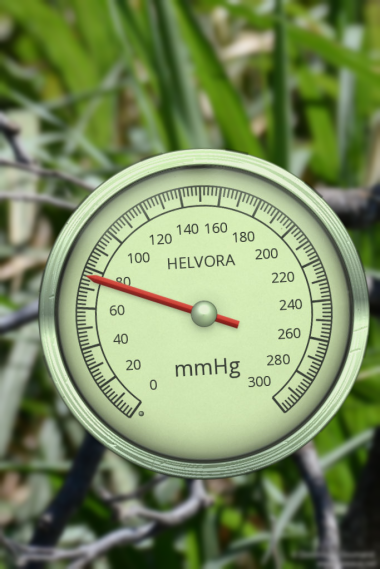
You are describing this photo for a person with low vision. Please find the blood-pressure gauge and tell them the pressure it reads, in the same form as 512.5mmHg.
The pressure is 76mmHg
